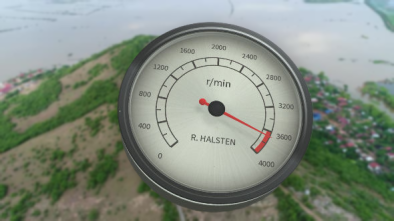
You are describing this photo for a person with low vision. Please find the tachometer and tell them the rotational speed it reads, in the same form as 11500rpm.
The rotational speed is 3700rpm
